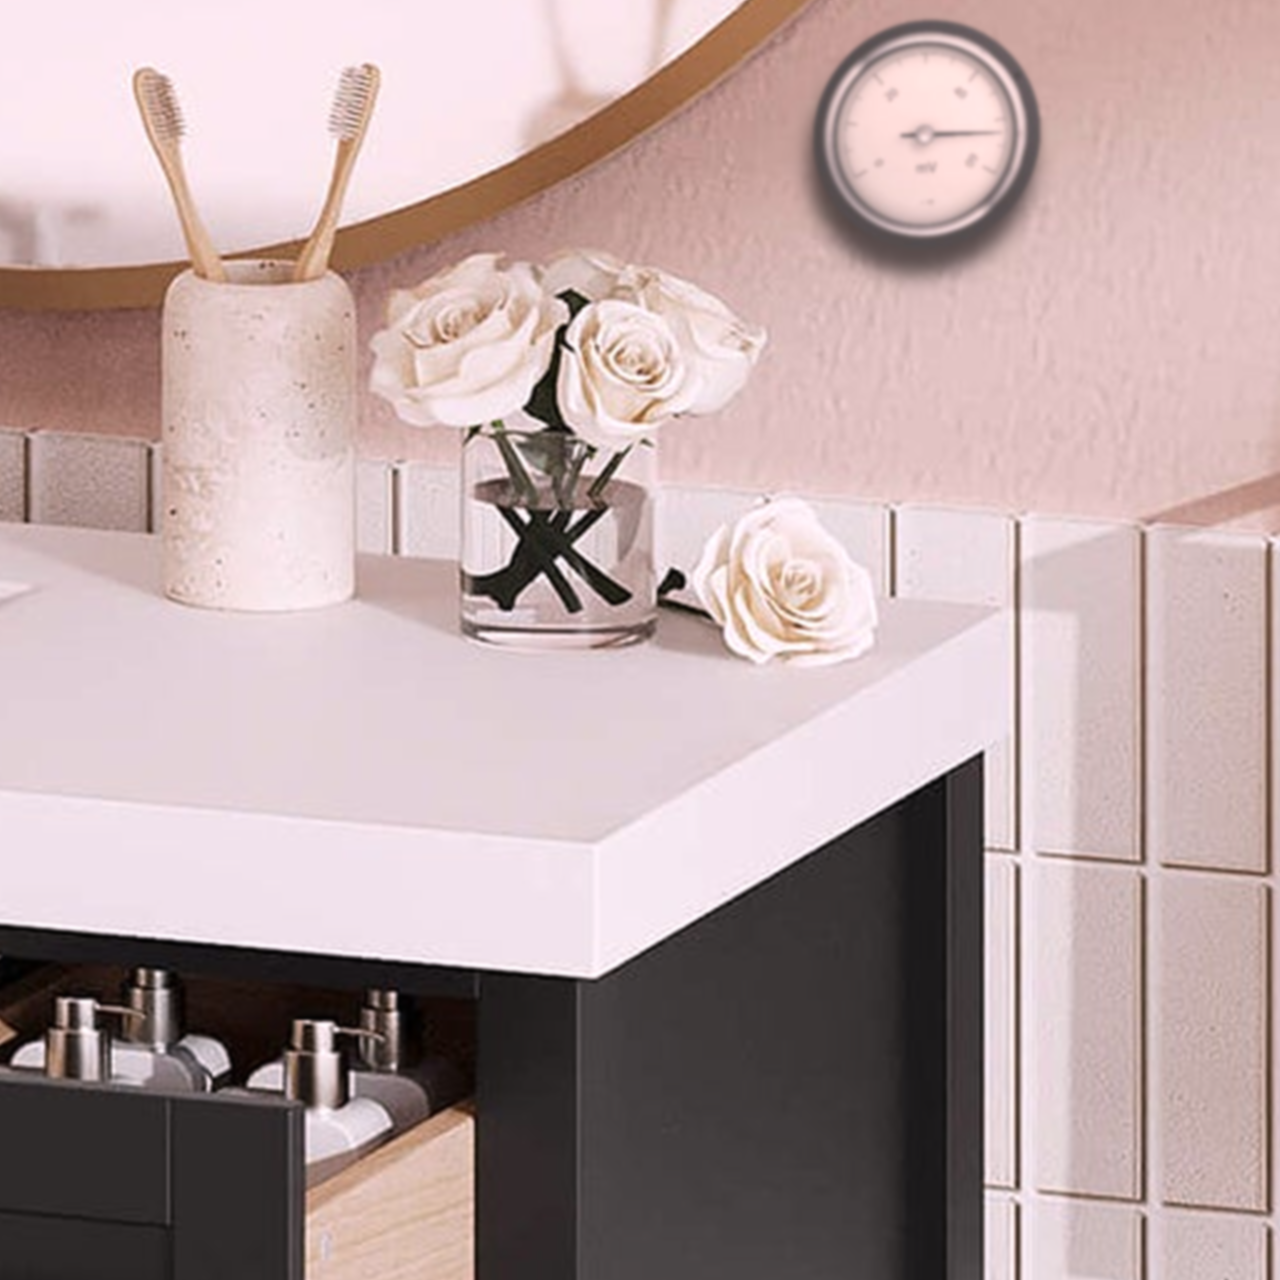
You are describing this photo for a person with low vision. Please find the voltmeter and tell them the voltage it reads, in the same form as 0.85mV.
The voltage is 52.5mV
